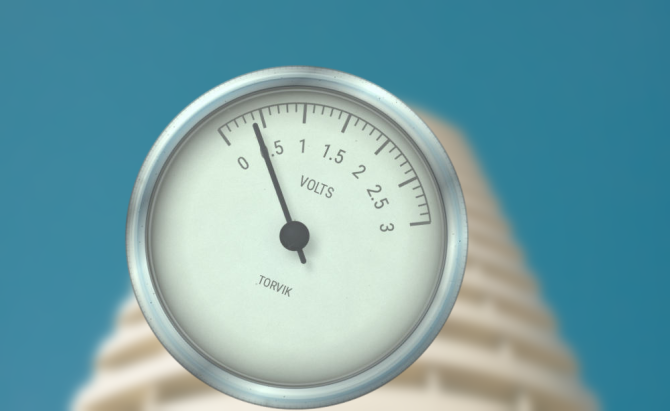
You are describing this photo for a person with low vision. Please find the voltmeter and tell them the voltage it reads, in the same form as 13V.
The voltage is 0.4V
